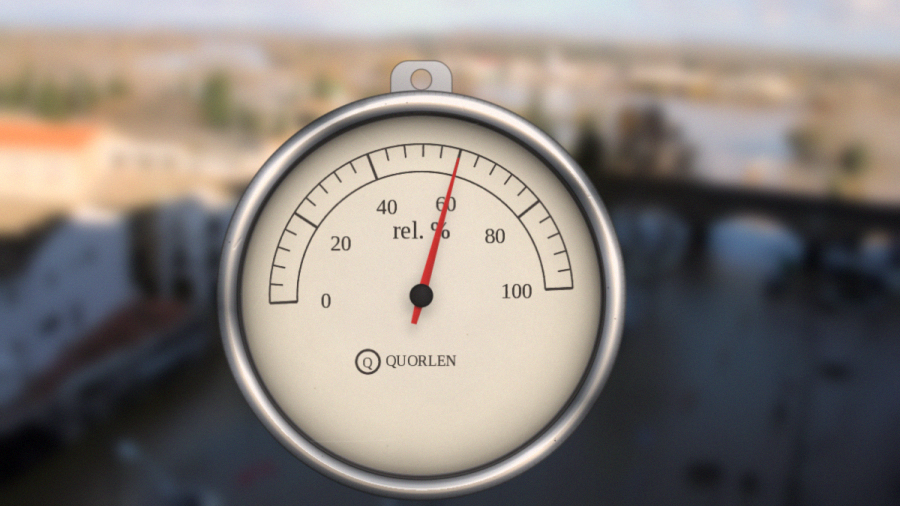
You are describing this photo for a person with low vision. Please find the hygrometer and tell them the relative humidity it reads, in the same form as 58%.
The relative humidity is 60%
